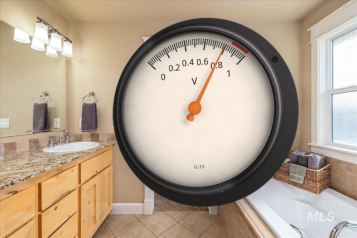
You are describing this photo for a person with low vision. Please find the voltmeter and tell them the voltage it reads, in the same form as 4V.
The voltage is 0.8V
